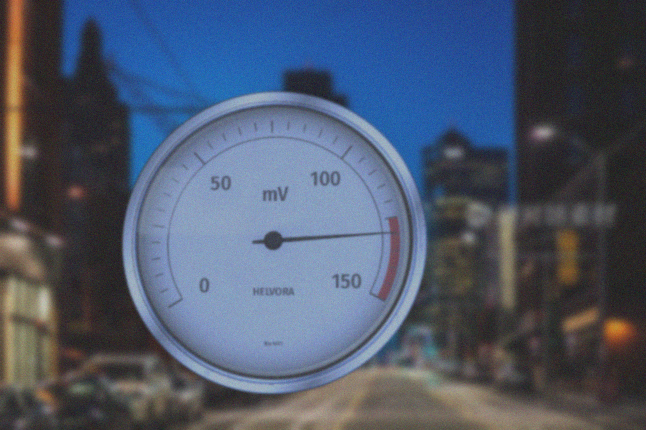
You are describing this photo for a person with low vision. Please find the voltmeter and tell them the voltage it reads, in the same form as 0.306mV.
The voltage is 130mV
